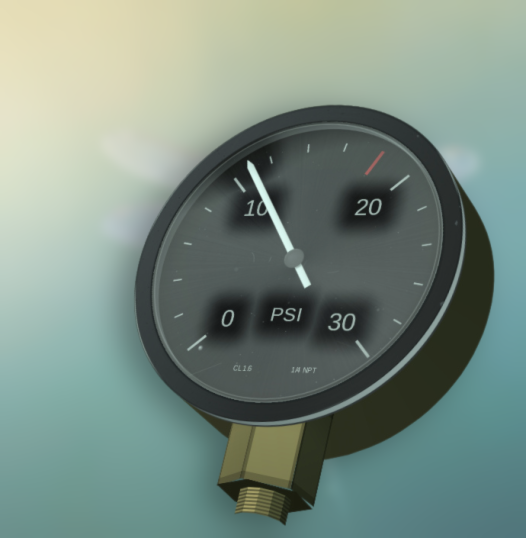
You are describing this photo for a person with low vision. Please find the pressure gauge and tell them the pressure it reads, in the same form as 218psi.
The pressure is 11psi
